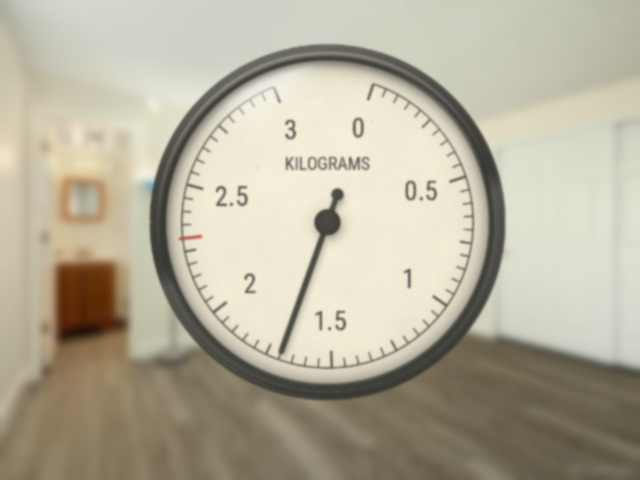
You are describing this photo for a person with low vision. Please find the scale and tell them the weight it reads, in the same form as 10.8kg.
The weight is 1.7kg
